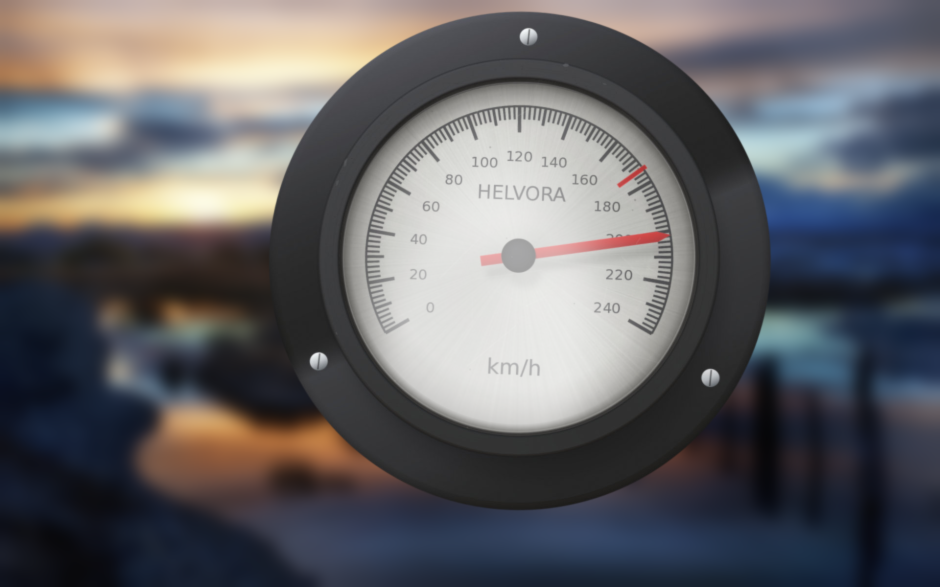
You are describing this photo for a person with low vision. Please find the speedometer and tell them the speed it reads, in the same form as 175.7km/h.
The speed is 202km/h
